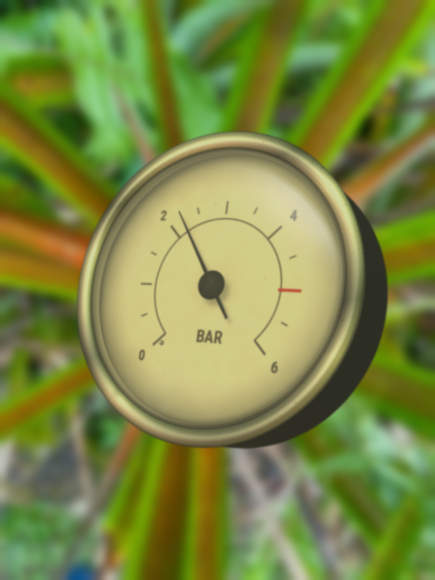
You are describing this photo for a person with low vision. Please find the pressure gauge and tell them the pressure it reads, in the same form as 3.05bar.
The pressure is 2.25bar
